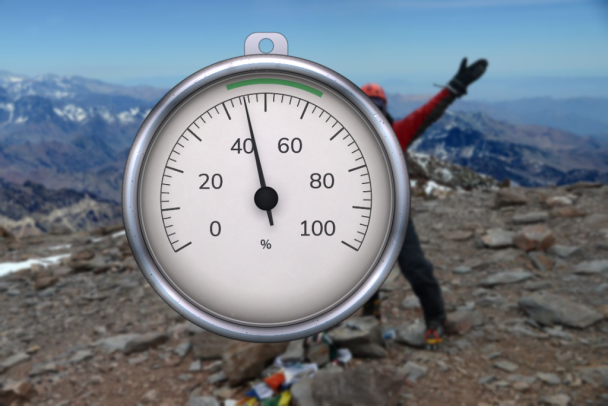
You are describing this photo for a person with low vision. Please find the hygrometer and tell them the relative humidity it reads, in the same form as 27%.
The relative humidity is 45%
